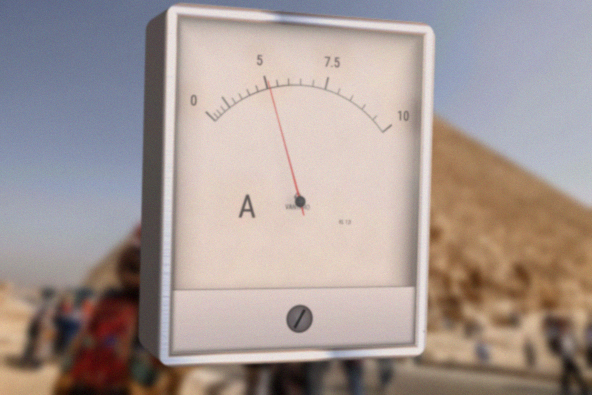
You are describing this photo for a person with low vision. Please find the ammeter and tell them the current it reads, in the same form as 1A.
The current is 5A
